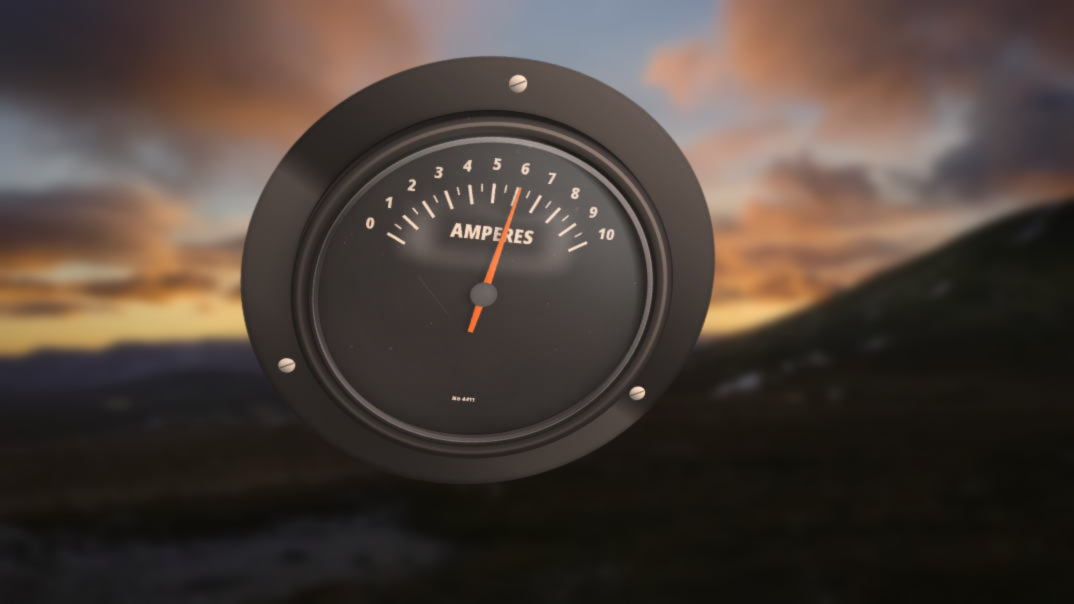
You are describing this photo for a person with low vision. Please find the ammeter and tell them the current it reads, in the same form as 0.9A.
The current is 6A
